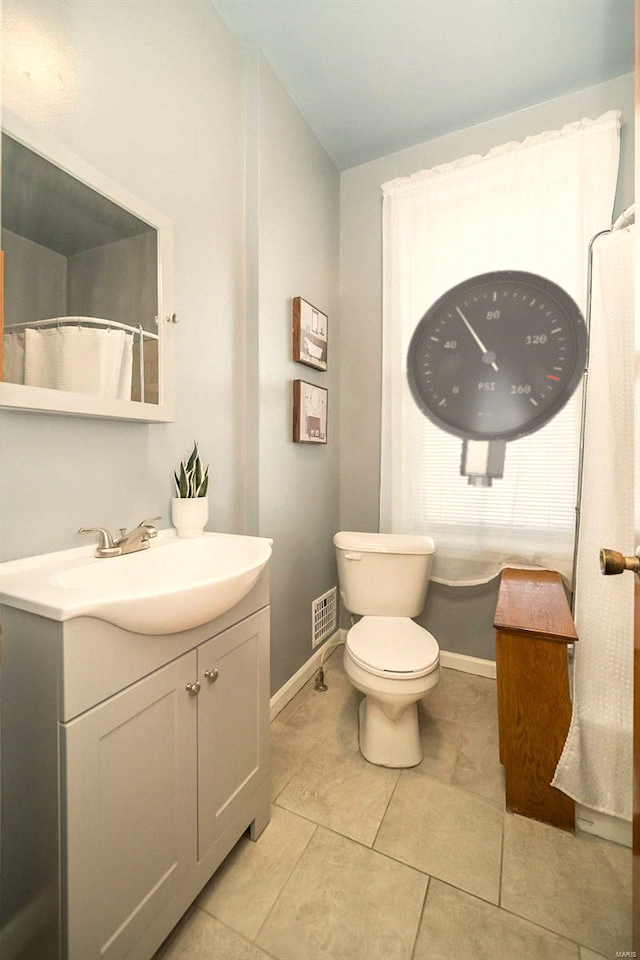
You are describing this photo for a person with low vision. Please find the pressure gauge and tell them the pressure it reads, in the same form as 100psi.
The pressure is 60psi
